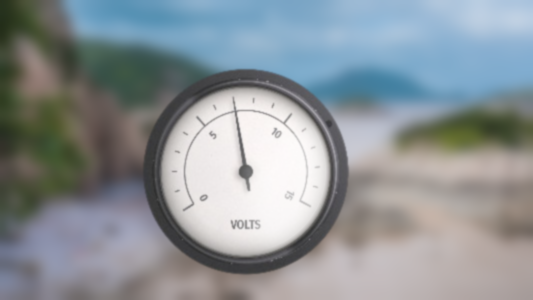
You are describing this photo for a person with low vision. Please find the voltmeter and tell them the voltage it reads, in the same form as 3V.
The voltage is 7V
